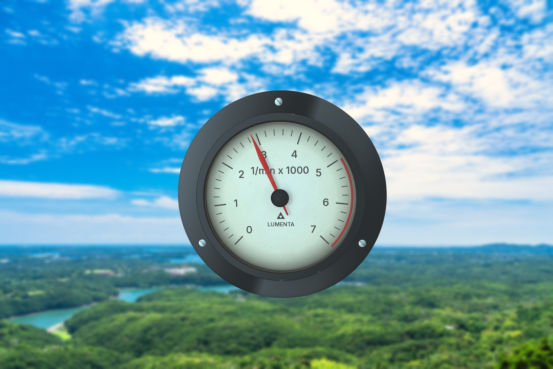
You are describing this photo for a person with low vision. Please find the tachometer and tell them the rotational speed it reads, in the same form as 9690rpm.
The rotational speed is 2900rpm
